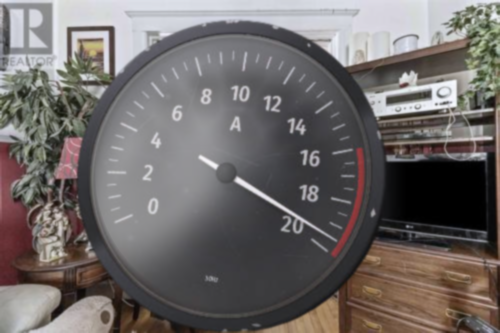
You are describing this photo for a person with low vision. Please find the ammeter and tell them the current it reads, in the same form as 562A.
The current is 19.5A
